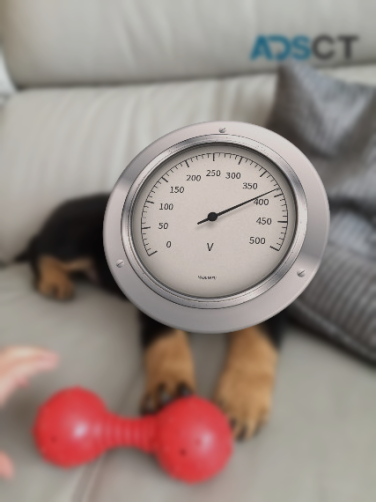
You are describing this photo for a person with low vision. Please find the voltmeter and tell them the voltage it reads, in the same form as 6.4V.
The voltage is 390V
